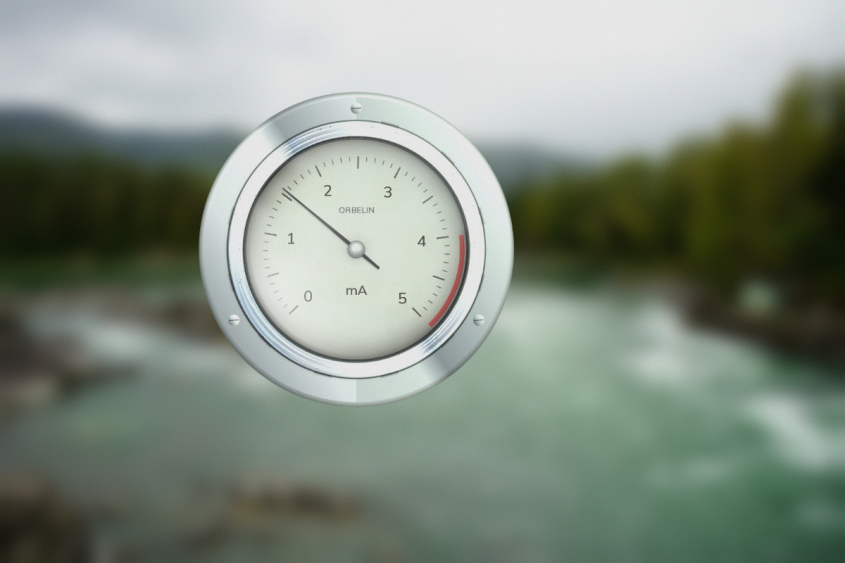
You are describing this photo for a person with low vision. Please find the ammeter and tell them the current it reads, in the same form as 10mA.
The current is 1.55mA
